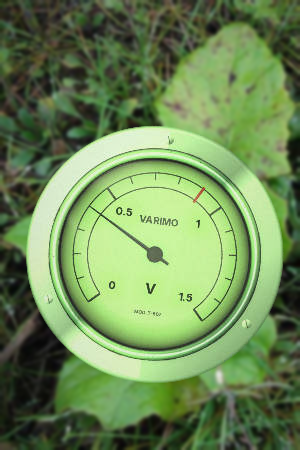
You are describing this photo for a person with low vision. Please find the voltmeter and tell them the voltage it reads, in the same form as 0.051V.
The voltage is 0.4V
